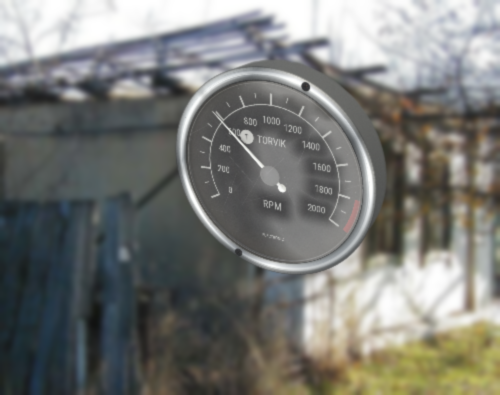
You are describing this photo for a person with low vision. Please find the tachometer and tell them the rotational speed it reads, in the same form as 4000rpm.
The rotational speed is 600rpm
